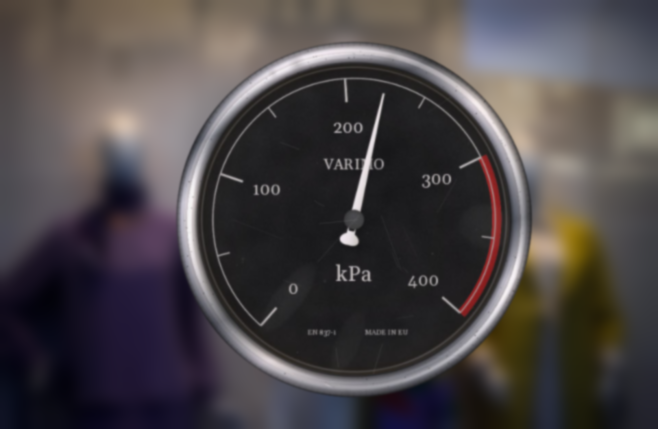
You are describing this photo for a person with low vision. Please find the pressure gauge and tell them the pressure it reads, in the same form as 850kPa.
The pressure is 225kPa
